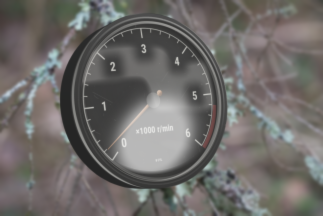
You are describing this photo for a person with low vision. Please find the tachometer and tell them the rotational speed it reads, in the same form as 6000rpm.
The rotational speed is 200rpm
